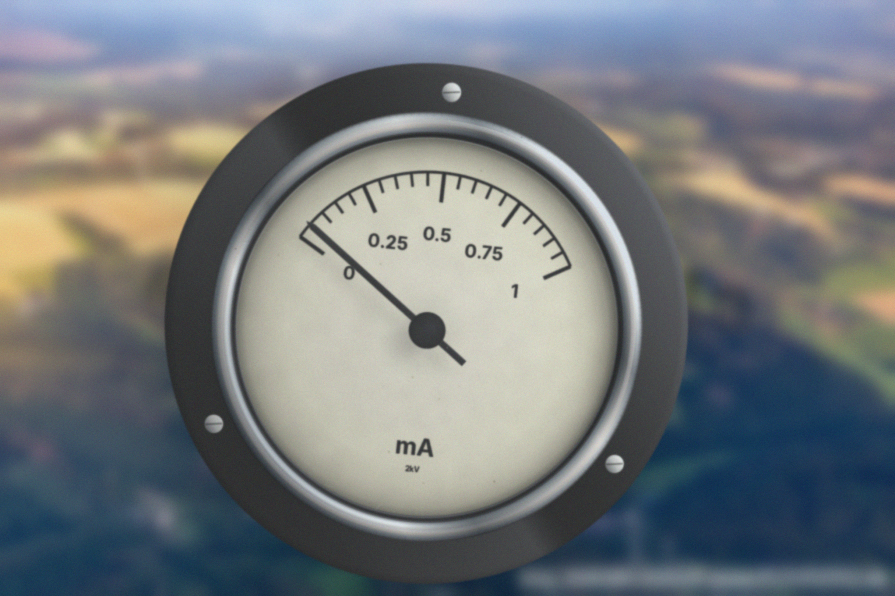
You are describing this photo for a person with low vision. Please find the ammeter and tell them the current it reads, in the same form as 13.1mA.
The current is 0.05mA
